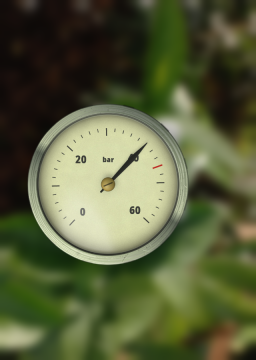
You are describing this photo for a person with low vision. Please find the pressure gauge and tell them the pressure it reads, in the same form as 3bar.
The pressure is 40bar
